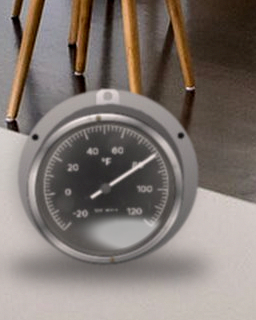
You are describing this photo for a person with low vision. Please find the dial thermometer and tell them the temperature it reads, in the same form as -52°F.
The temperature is 80°F
